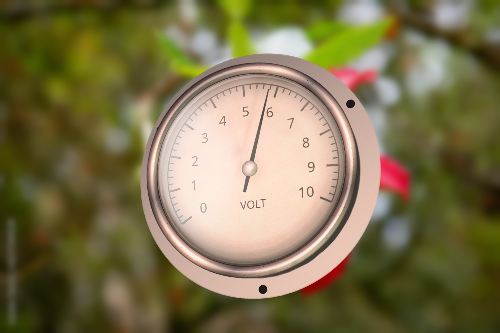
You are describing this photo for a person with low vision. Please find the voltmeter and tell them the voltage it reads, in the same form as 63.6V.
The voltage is 5.8V
